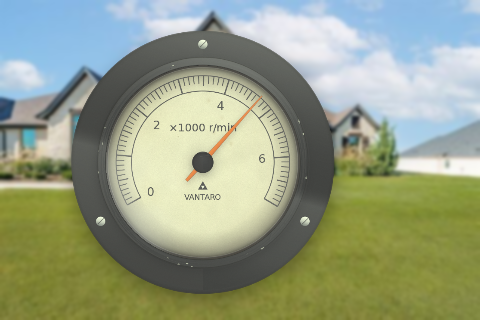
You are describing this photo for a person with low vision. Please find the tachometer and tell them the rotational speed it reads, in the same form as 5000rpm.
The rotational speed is 4700rpm
